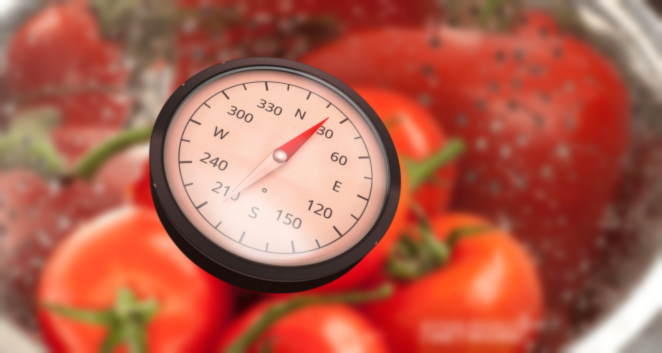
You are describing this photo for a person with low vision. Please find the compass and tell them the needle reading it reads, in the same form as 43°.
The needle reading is 22.5°
